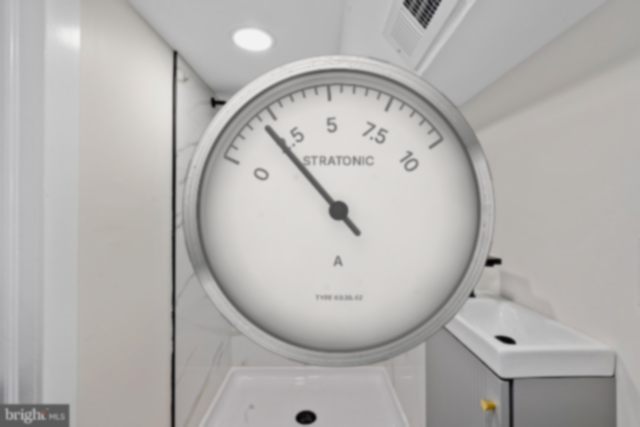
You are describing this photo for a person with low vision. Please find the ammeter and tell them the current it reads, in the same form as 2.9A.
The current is 2A
